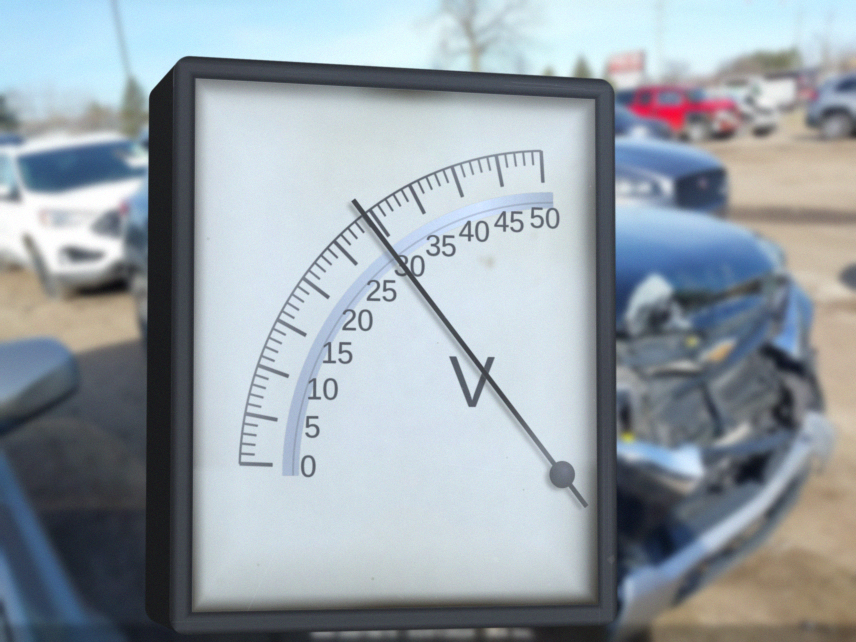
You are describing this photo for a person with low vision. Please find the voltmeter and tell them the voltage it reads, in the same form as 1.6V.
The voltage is 29V
